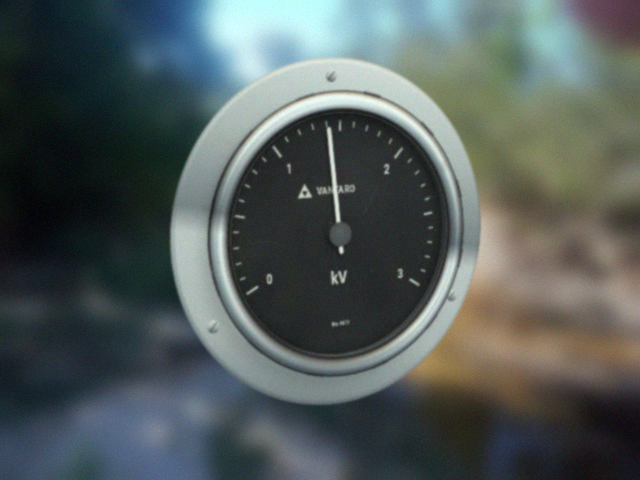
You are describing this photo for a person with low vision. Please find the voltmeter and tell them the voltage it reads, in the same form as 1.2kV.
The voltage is 1.4kV
